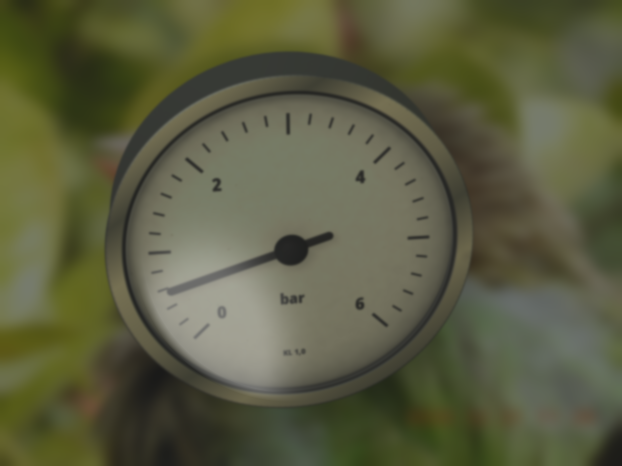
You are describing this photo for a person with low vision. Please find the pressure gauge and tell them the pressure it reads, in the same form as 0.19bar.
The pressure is 0.6bar
